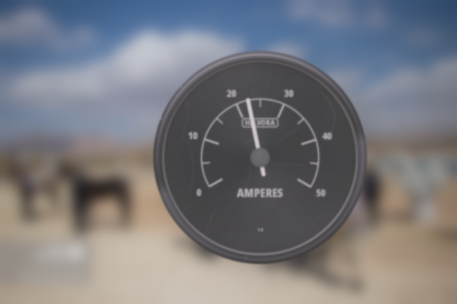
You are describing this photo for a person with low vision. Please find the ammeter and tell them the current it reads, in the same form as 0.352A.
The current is 22.5A
